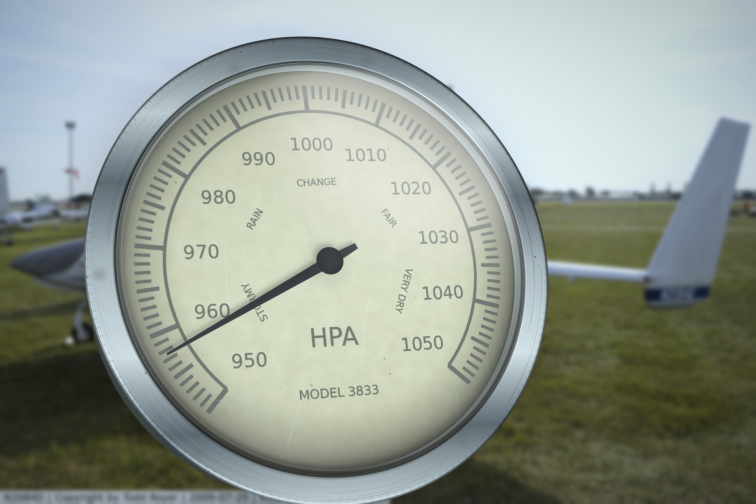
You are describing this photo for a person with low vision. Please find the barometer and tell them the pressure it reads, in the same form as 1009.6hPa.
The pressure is 957.5hPa
